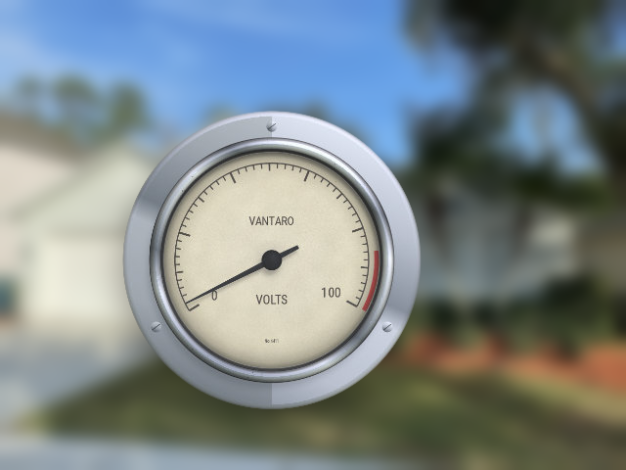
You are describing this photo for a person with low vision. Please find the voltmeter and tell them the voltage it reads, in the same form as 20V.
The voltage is 2V
